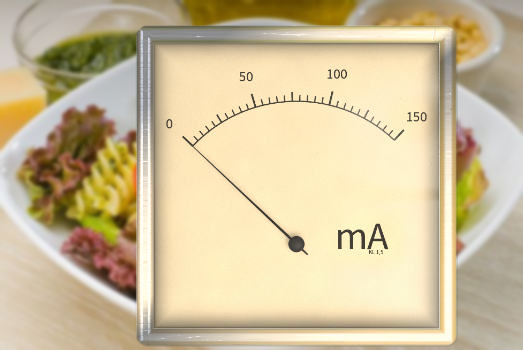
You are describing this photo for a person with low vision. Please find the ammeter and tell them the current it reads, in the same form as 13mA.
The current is 0mA
